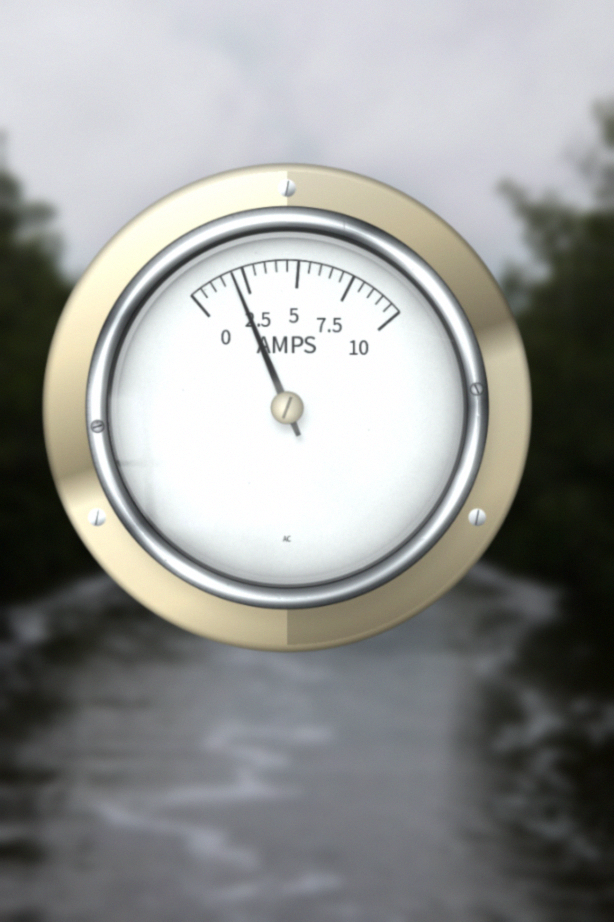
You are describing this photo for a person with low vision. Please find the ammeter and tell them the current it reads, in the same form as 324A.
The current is 2A
